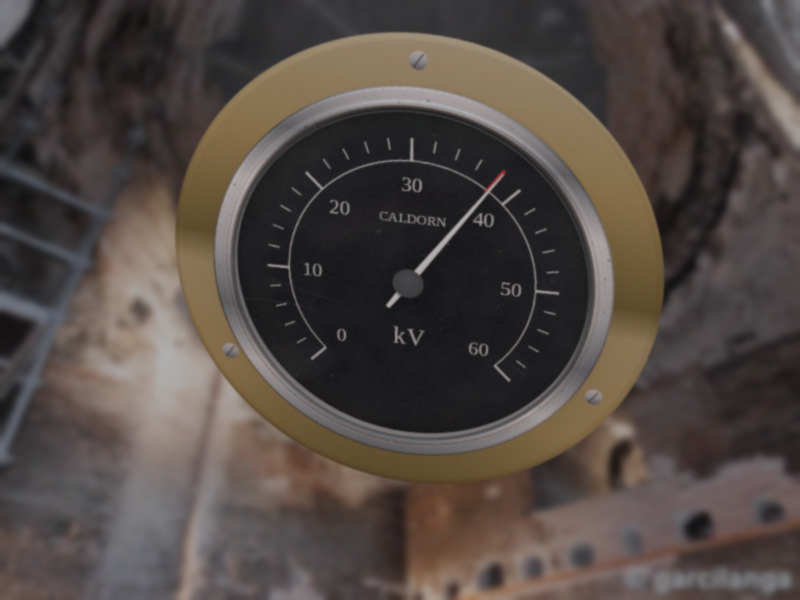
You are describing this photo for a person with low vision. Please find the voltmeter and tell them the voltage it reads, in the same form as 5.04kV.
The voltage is 38kV
